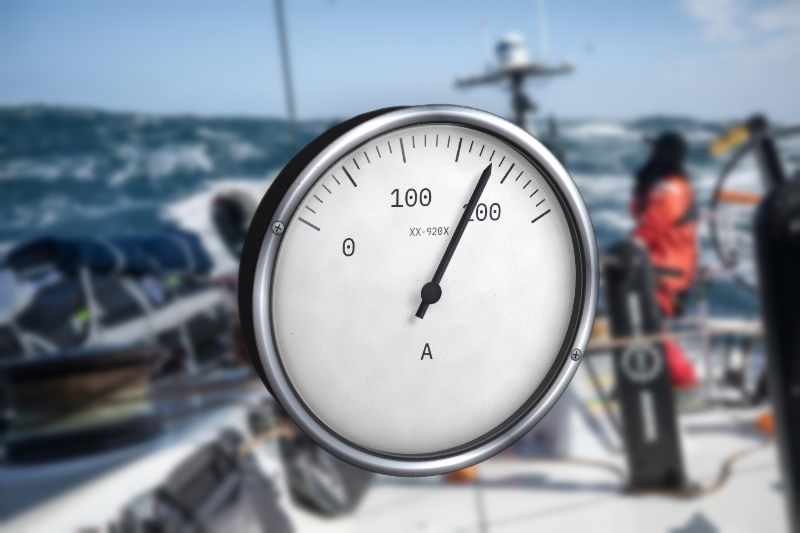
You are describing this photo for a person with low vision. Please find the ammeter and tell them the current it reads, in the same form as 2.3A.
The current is 180A
